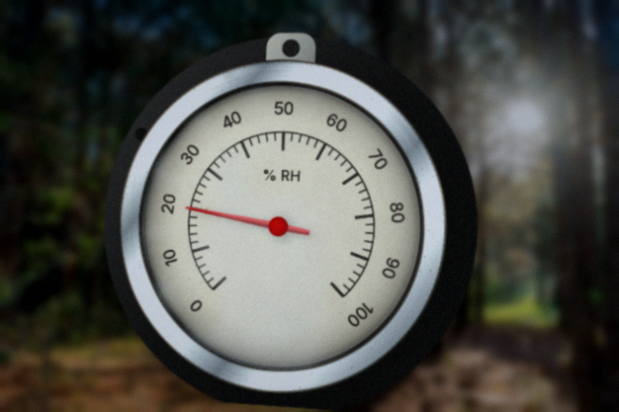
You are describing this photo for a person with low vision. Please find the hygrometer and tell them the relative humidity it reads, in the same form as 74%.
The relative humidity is 20%
